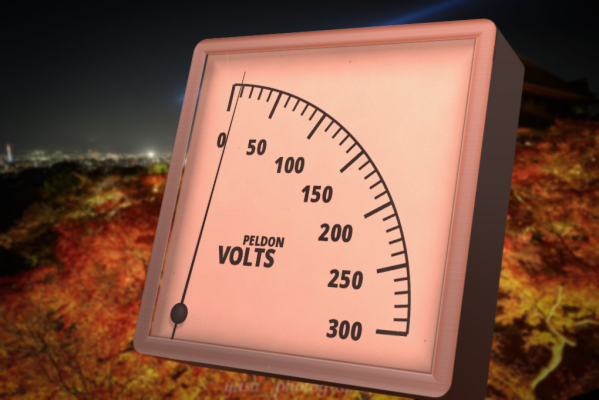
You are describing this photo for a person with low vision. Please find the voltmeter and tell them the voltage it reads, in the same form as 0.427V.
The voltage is 10V
